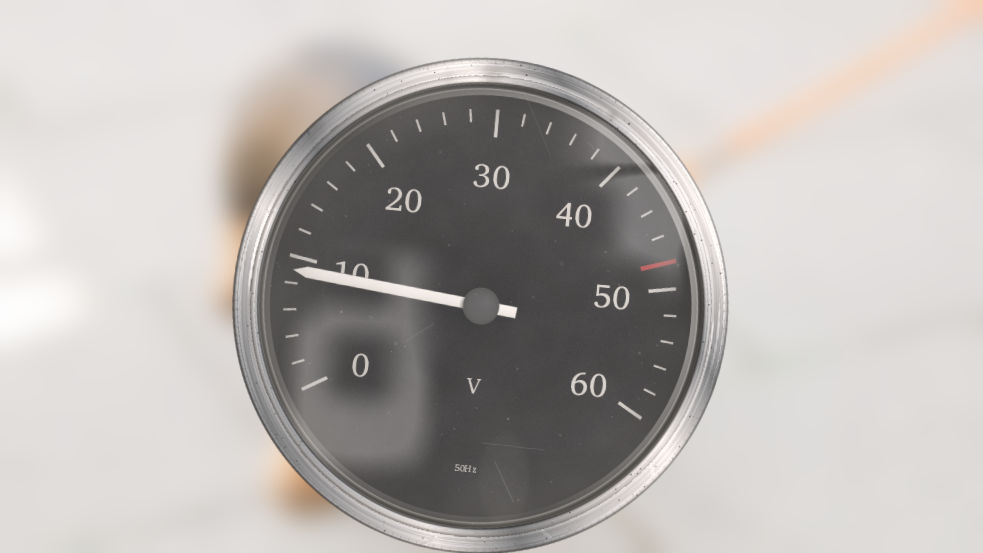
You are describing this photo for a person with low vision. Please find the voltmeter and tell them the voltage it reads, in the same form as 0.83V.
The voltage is 9V
